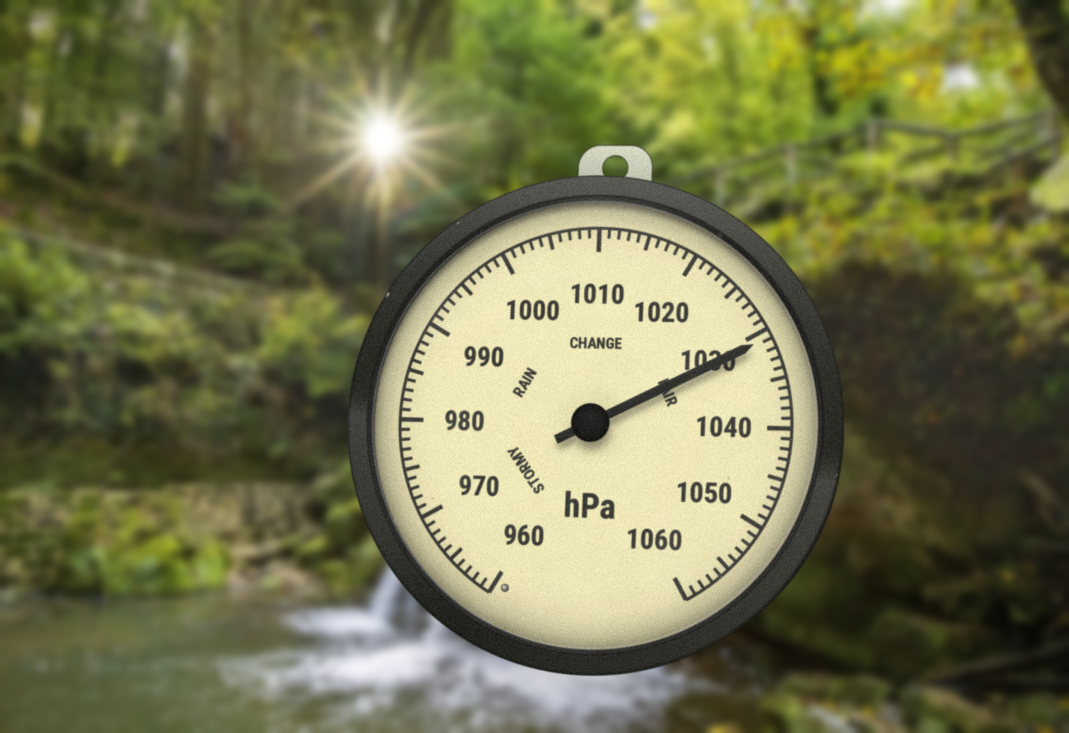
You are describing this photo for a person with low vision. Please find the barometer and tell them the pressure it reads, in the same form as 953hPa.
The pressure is 1031hPa
